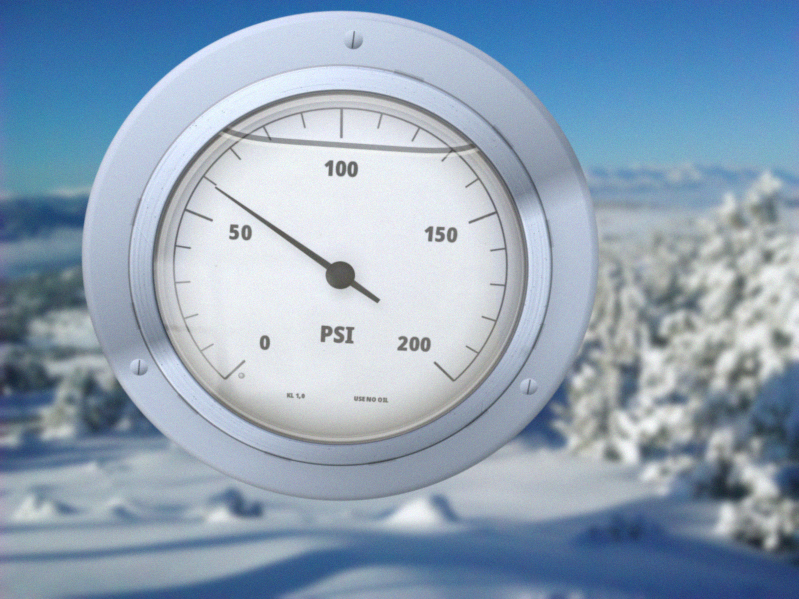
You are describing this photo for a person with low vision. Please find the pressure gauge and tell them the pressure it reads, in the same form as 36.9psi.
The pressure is 60psi
